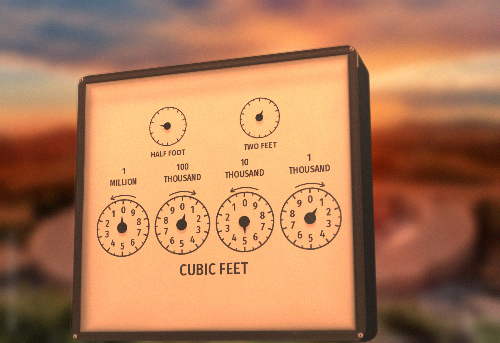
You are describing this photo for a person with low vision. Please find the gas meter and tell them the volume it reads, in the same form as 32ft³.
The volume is 5100ft³
